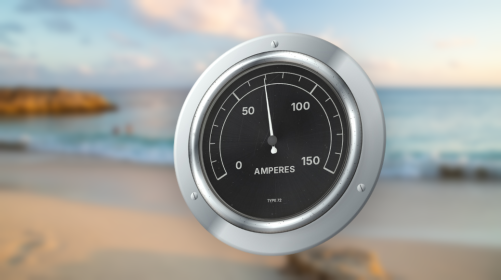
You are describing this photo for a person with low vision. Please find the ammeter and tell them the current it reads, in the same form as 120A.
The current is 70A
